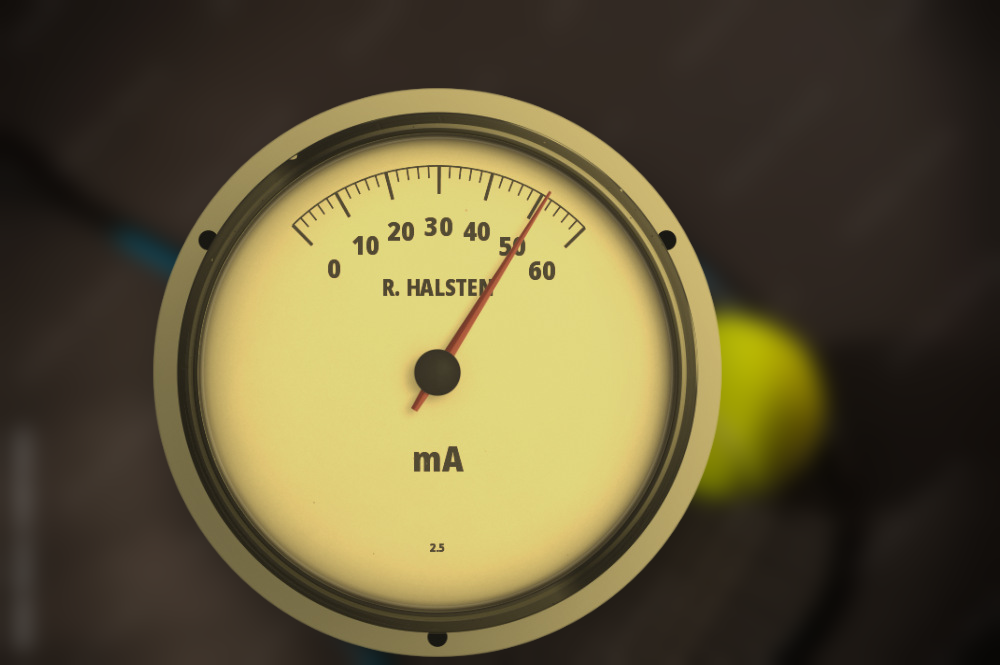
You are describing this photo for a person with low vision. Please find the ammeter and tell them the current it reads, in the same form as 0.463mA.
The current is 51mA
